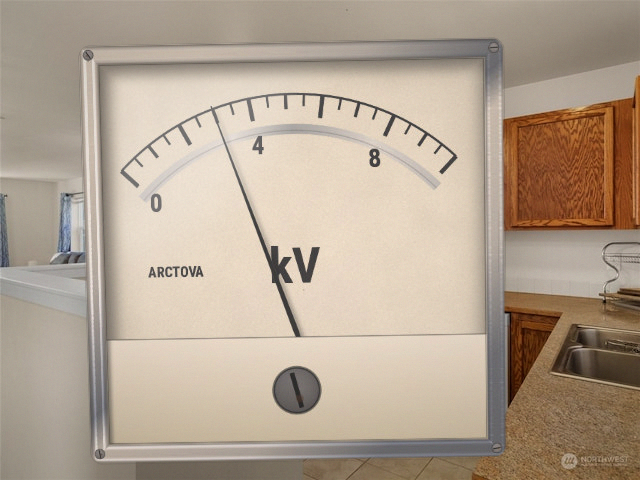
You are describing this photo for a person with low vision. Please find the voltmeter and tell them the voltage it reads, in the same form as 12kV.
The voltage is 3kV
